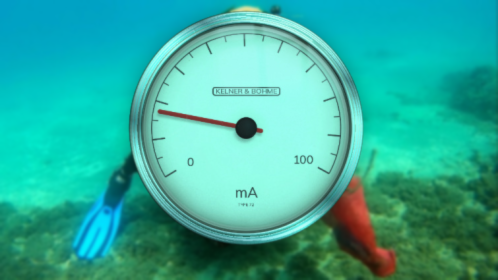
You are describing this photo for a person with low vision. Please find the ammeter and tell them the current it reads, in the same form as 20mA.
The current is 17.5mA
